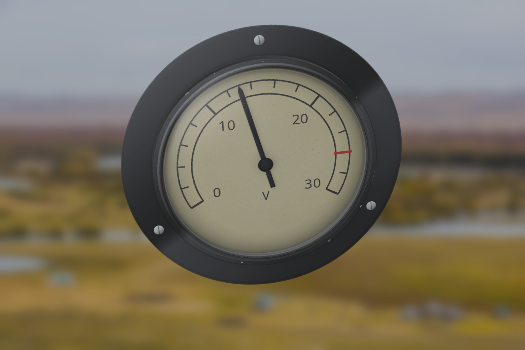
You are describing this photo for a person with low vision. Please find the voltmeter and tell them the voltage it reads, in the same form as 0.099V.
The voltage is 13V
